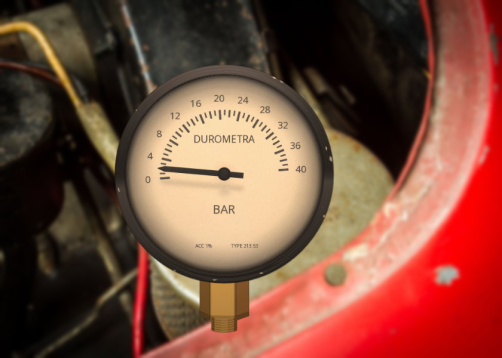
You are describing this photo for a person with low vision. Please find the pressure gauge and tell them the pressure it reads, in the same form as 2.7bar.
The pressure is 2bar
